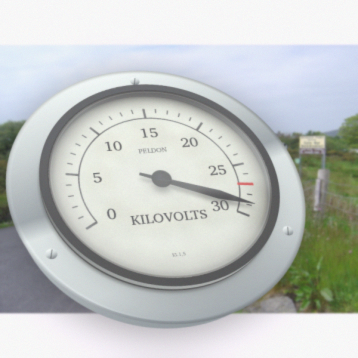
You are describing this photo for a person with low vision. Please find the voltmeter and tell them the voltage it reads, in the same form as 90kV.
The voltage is 29kV
